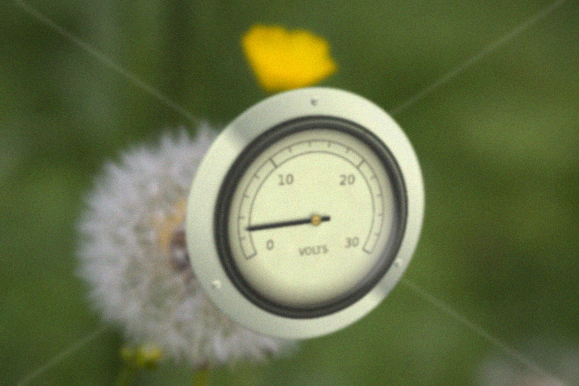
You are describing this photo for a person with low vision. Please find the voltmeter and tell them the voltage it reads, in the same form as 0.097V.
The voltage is 3V
